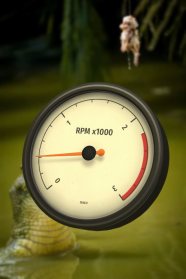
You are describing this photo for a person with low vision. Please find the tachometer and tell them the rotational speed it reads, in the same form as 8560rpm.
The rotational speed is 400rpm
